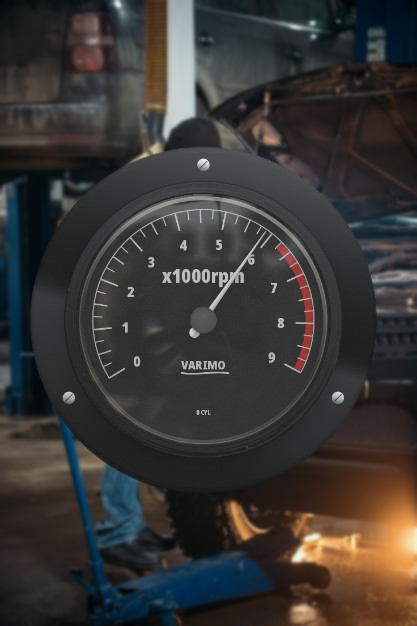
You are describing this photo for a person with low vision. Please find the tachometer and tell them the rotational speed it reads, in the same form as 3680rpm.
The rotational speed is 5875rpm
